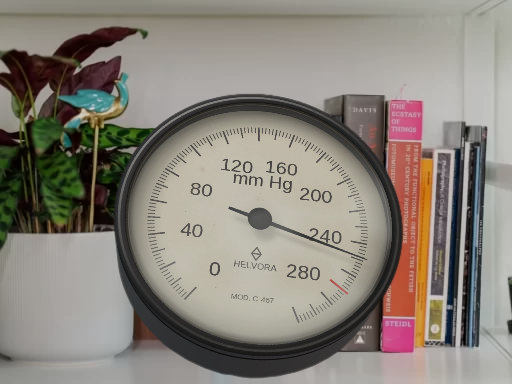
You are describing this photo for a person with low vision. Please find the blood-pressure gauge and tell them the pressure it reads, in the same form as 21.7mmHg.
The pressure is 250mmHg
